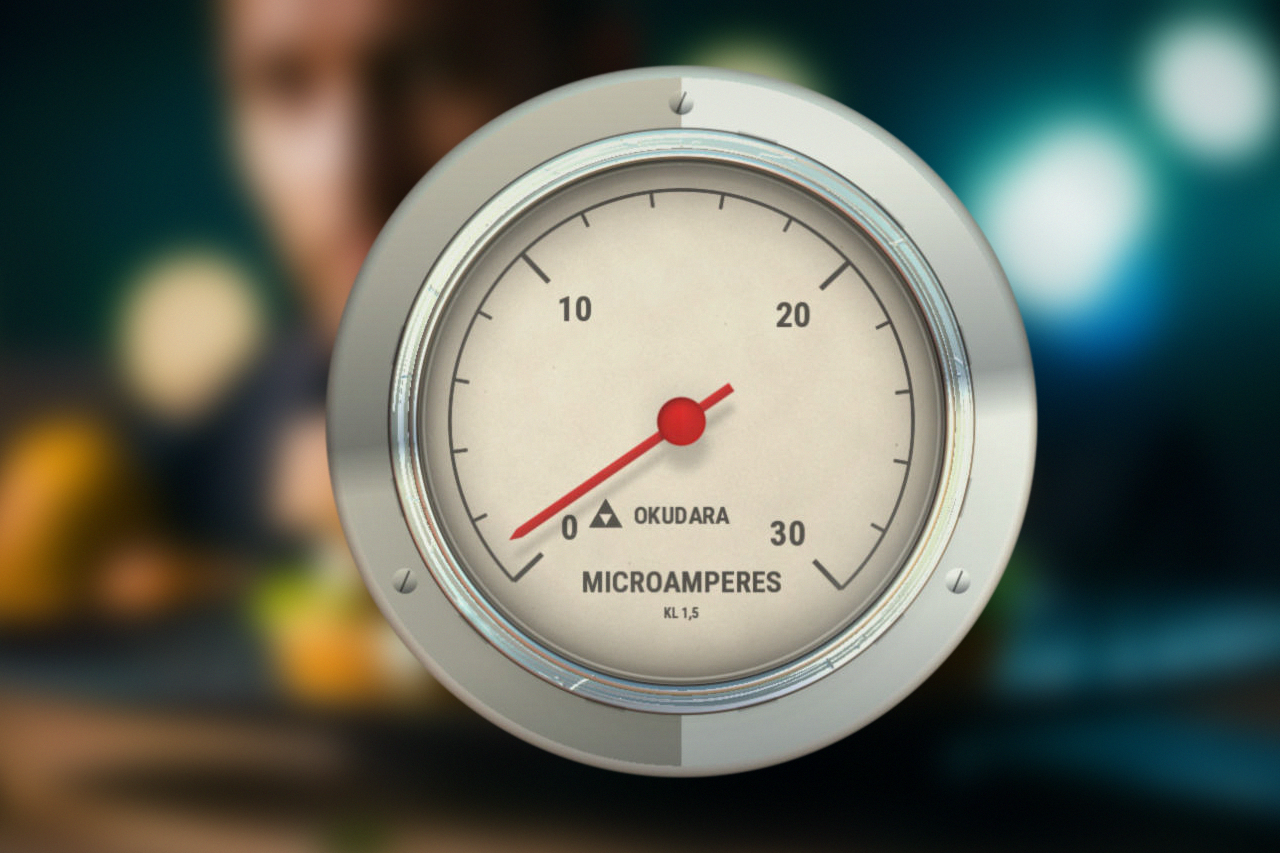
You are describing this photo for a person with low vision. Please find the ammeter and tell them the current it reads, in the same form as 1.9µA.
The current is 1µA
